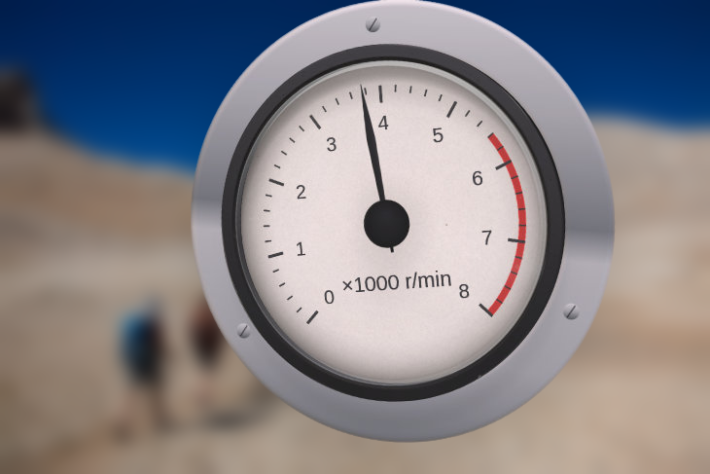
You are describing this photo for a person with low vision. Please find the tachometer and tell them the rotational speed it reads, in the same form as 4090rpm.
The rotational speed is 3800rpm
